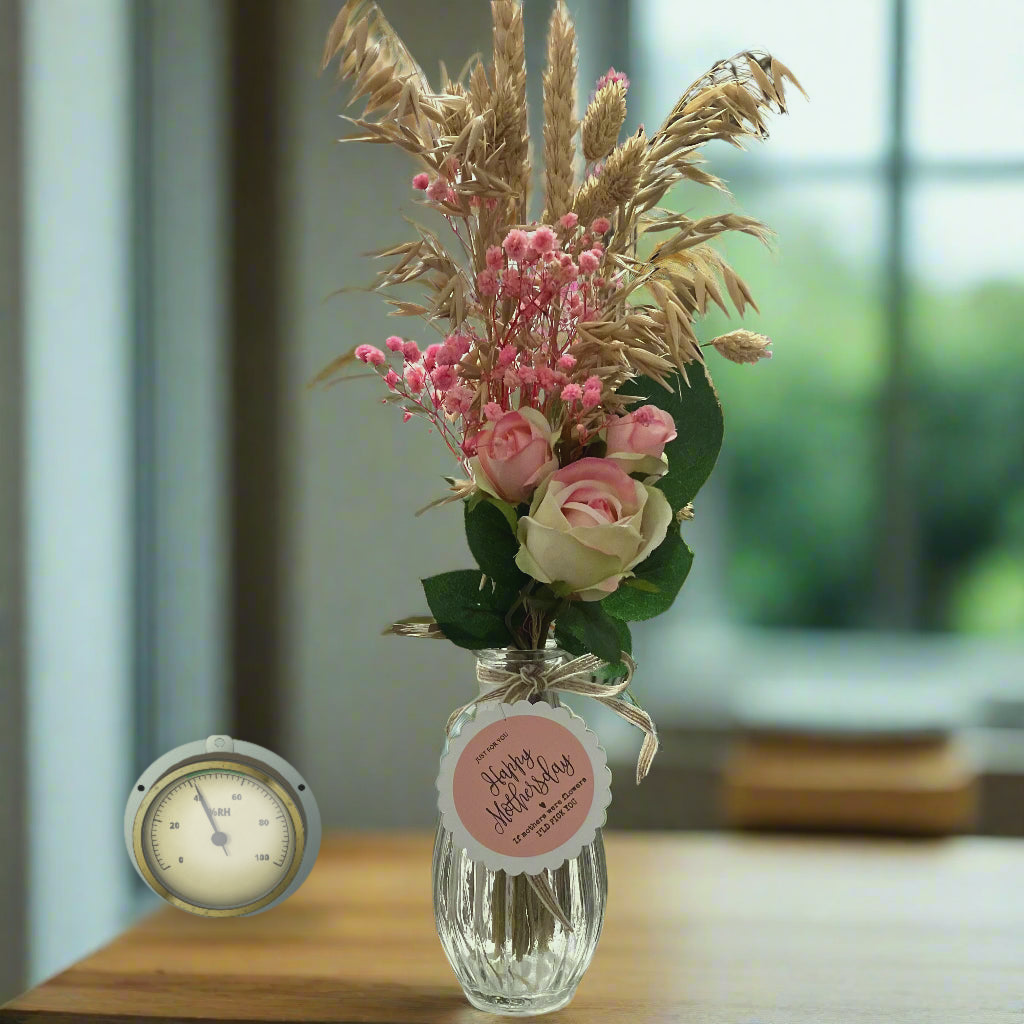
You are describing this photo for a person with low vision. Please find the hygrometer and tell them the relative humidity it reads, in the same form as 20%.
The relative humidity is 42%
